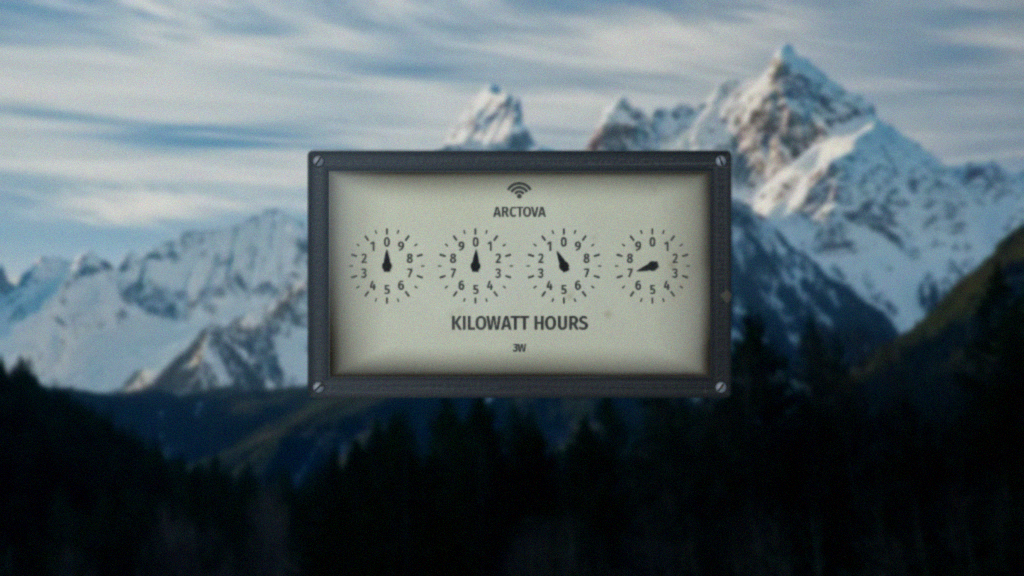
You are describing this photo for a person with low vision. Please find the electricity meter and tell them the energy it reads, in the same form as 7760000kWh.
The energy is 7kWh
